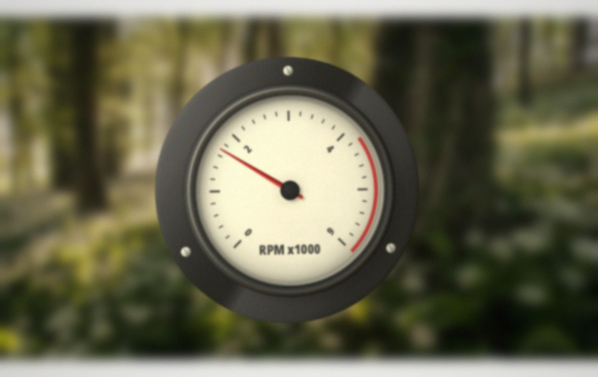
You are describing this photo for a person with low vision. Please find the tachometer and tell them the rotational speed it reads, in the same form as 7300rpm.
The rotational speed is 1700rpm
